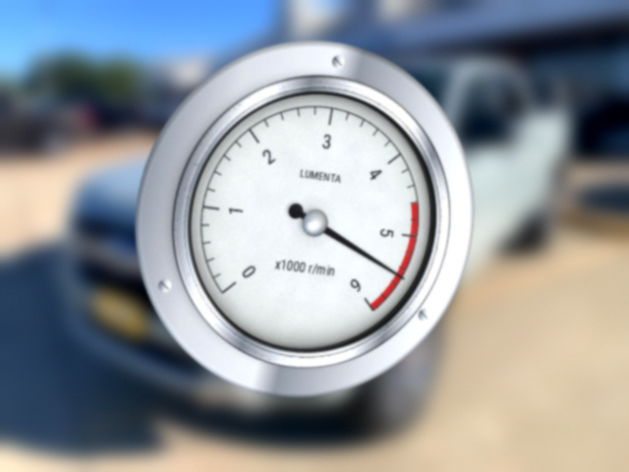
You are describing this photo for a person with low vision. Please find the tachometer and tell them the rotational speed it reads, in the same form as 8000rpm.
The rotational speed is 5500rpm
